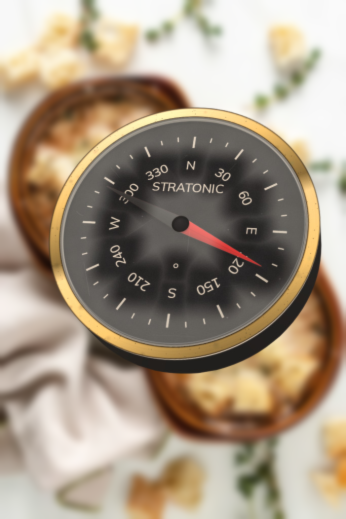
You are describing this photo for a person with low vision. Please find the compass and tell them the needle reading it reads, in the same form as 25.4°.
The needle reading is 115°
